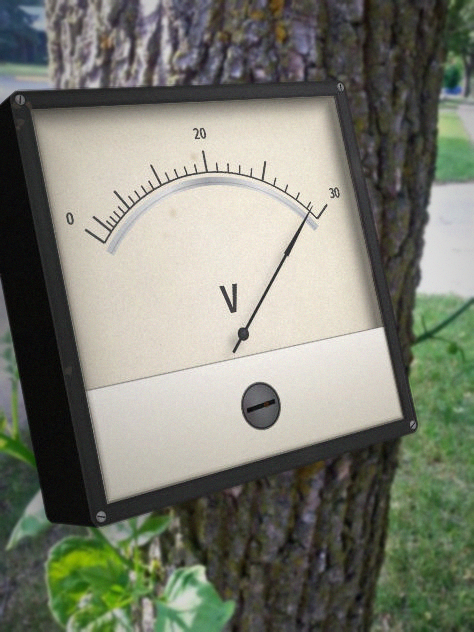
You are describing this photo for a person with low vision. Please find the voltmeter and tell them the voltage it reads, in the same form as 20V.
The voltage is 29V
